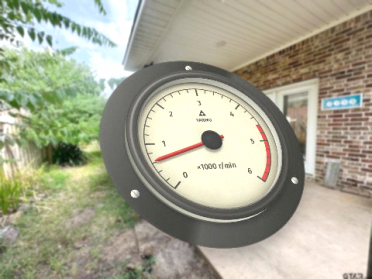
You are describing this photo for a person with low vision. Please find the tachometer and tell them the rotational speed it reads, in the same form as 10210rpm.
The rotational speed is 600rpm
